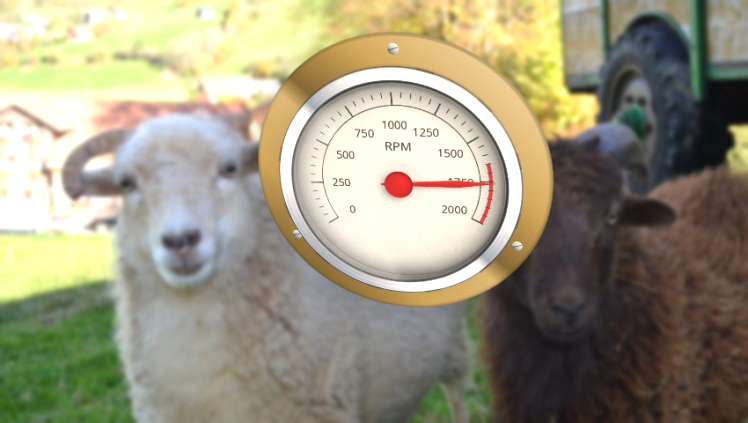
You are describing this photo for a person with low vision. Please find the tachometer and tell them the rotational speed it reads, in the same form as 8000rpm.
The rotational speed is 1750rpm
